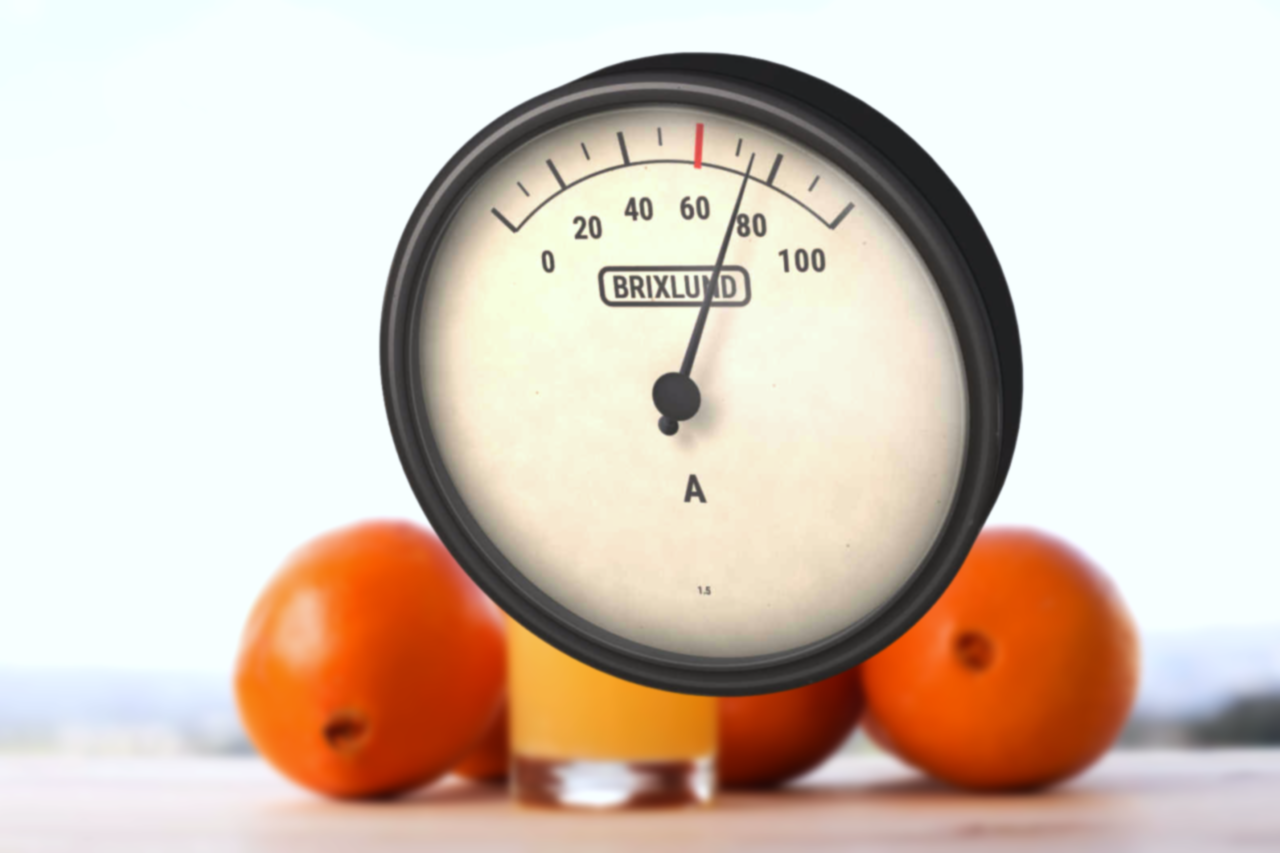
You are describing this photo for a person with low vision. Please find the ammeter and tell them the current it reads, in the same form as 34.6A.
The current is 75A
